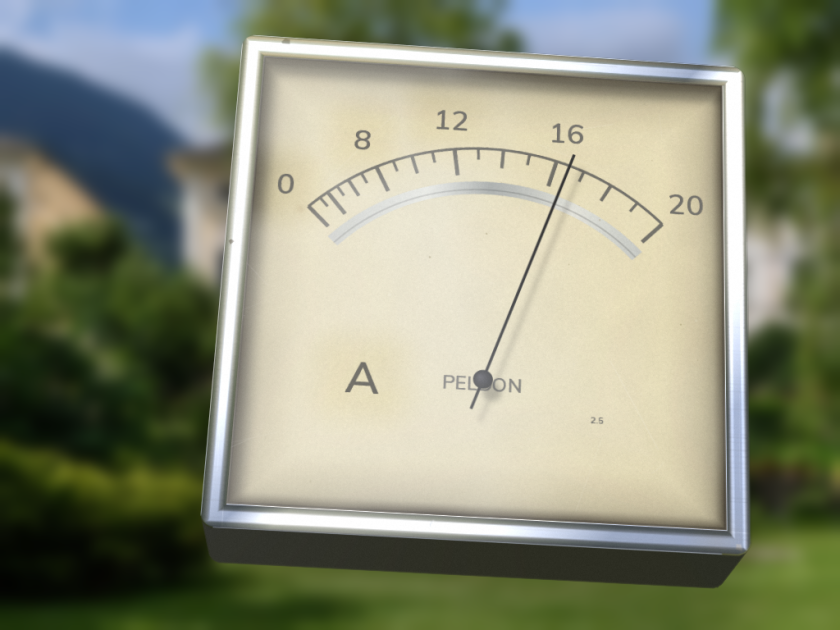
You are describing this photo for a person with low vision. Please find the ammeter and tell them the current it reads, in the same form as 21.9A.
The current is 16.5A
